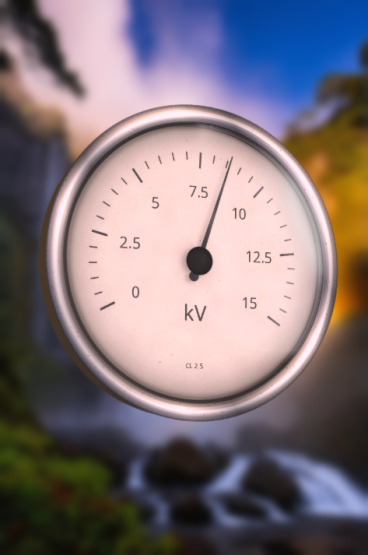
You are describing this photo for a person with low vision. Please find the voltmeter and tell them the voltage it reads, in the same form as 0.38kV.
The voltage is 8.5kV
